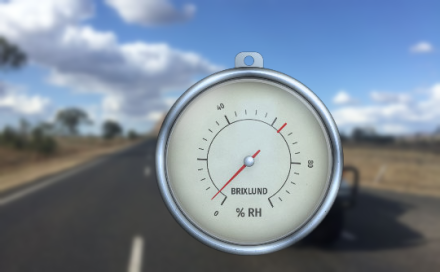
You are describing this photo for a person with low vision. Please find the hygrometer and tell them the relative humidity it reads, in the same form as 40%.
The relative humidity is 4%
